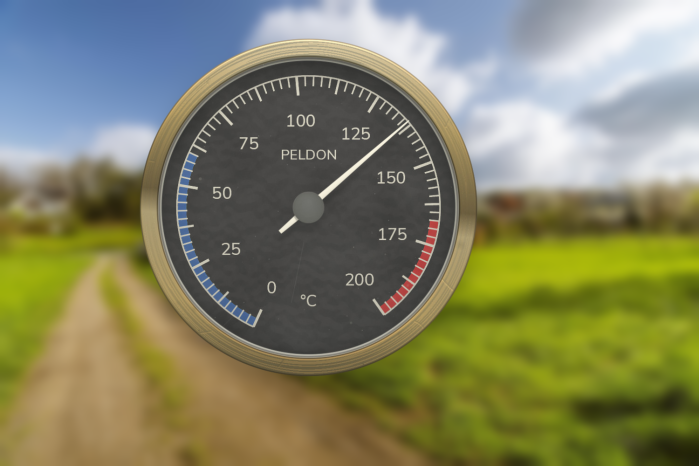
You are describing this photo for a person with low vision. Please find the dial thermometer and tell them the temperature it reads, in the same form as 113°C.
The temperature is 136.25°C
